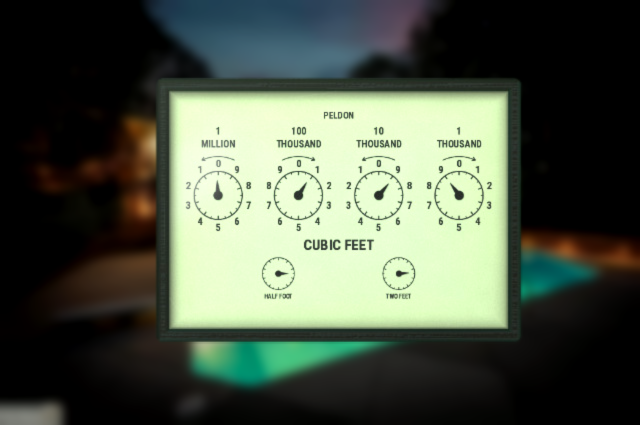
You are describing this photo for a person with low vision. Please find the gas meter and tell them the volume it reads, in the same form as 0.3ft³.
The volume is 8900ft³
